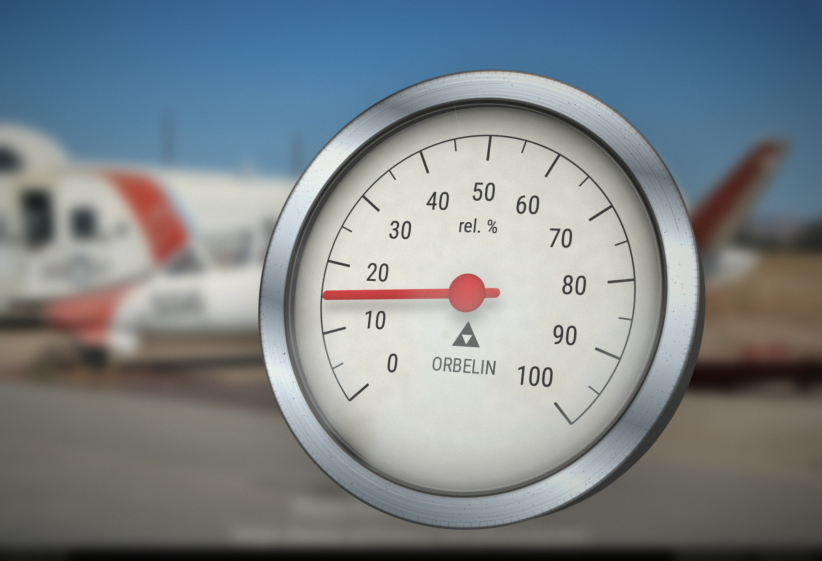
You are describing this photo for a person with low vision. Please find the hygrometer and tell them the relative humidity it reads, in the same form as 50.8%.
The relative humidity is 15%
